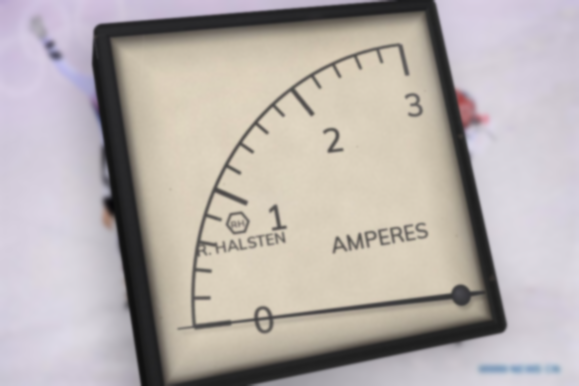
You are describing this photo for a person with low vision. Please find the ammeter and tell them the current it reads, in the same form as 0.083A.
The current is 0A
